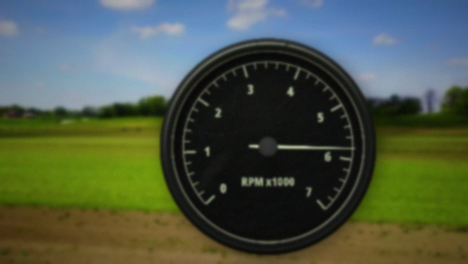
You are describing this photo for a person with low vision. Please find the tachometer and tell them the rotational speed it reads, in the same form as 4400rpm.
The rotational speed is 5800rpm
